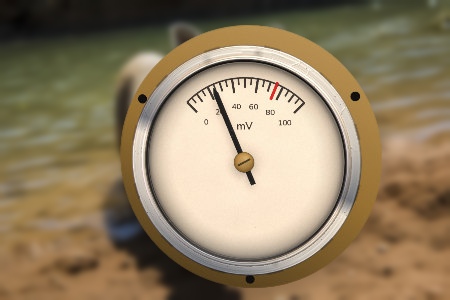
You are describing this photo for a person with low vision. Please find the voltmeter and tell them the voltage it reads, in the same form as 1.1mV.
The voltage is 25mV
